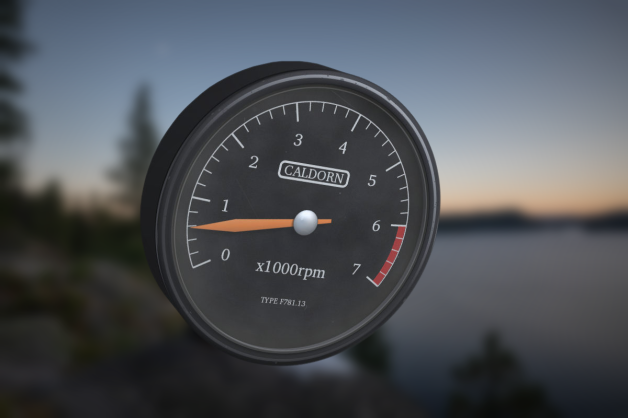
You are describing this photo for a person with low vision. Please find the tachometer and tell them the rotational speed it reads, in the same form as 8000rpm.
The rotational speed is 600rpm
